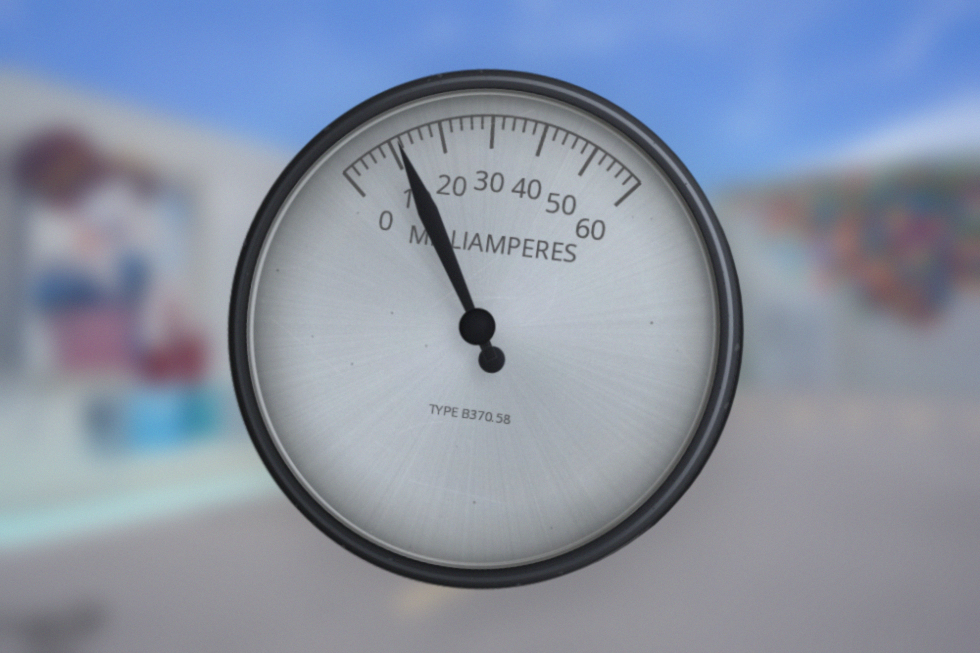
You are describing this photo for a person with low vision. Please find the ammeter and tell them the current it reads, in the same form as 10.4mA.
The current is 12mA
